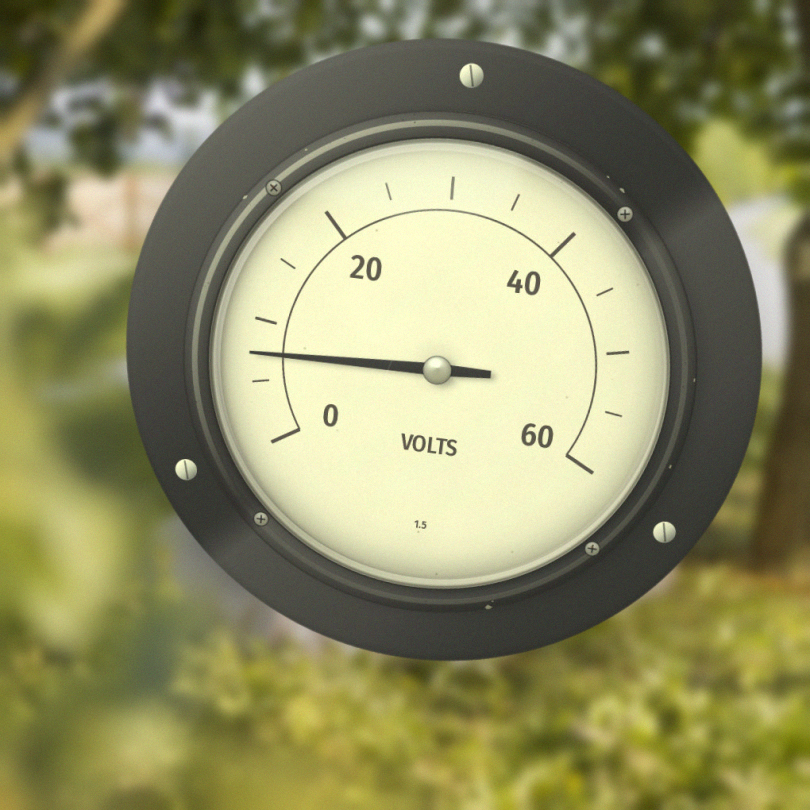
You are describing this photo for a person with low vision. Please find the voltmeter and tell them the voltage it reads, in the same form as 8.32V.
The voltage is 7.5V
